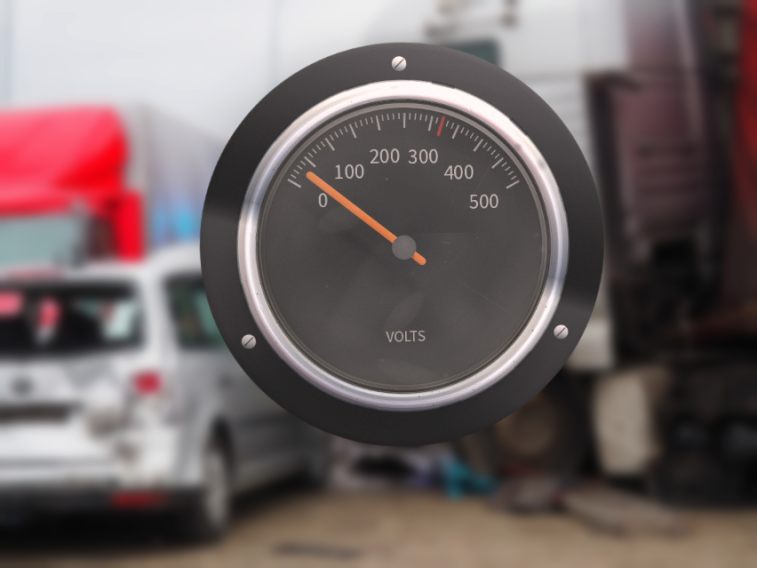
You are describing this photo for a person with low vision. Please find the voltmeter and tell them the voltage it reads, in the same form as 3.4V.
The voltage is 30V
